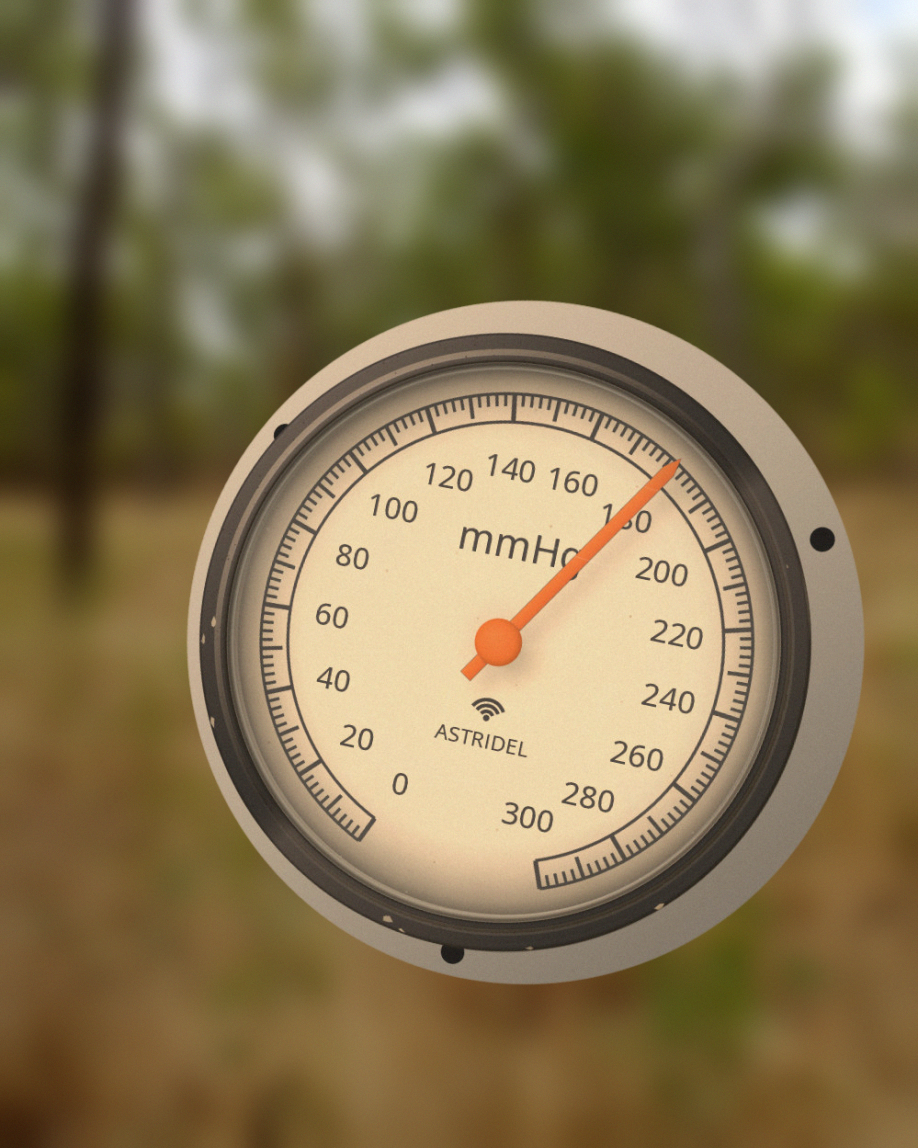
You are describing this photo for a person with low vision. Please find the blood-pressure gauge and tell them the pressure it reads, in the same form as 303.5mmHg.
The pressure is 180mmHg
